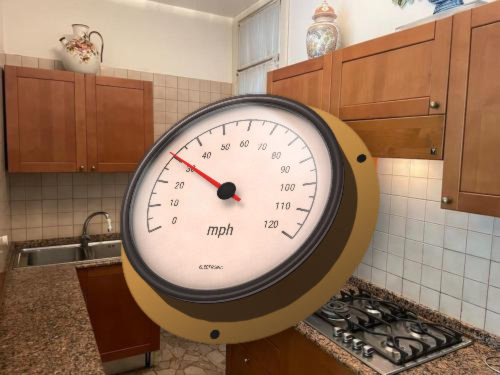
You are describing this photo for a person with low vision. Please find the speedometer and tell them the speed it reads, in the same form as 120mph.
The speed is 30mph
